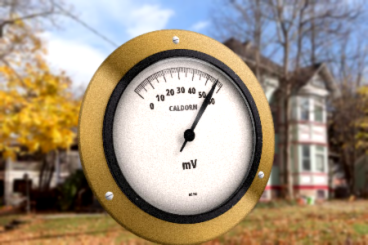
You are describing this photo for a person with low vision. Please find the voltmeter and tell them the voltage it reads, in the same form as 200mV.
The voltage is 55mV
